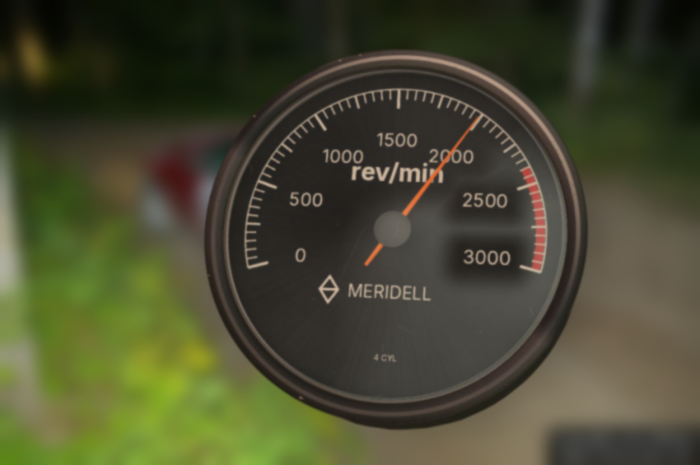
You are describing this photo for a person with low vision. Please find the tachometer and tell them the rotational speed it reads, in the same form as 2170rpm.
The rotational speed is 2000rpm
